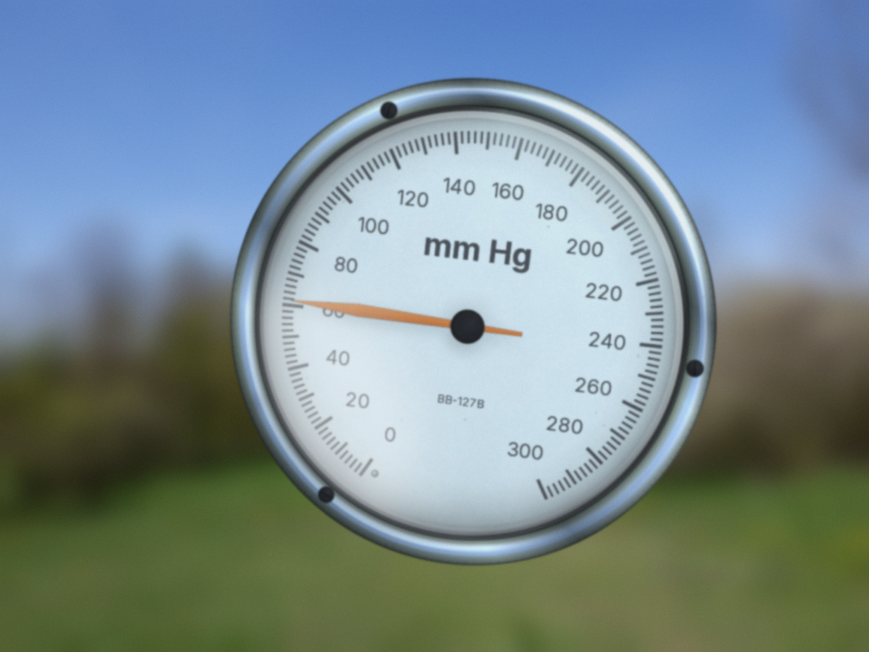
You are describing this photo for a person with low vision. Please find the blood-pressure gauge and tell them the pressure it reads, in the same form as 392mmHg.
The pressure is 62mmHg
